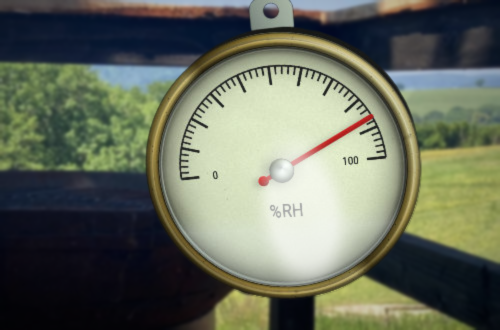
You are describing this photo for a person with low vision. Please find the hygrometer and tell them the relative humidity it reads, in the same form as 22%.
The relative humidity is 86%
